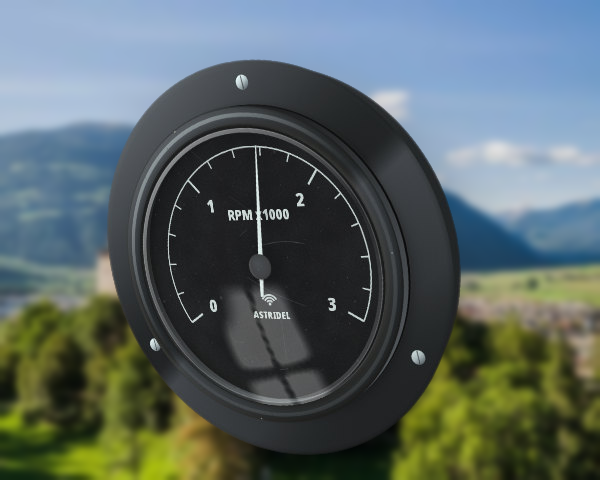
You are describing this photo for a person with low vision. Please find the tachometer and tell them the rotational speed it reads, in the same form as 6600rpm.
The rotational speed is 1600rpm
